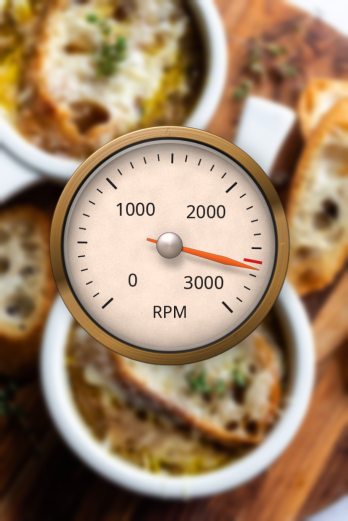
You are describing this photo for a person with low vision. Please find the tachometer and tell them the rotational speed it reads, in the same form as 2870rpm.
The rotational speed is 2650rpm
